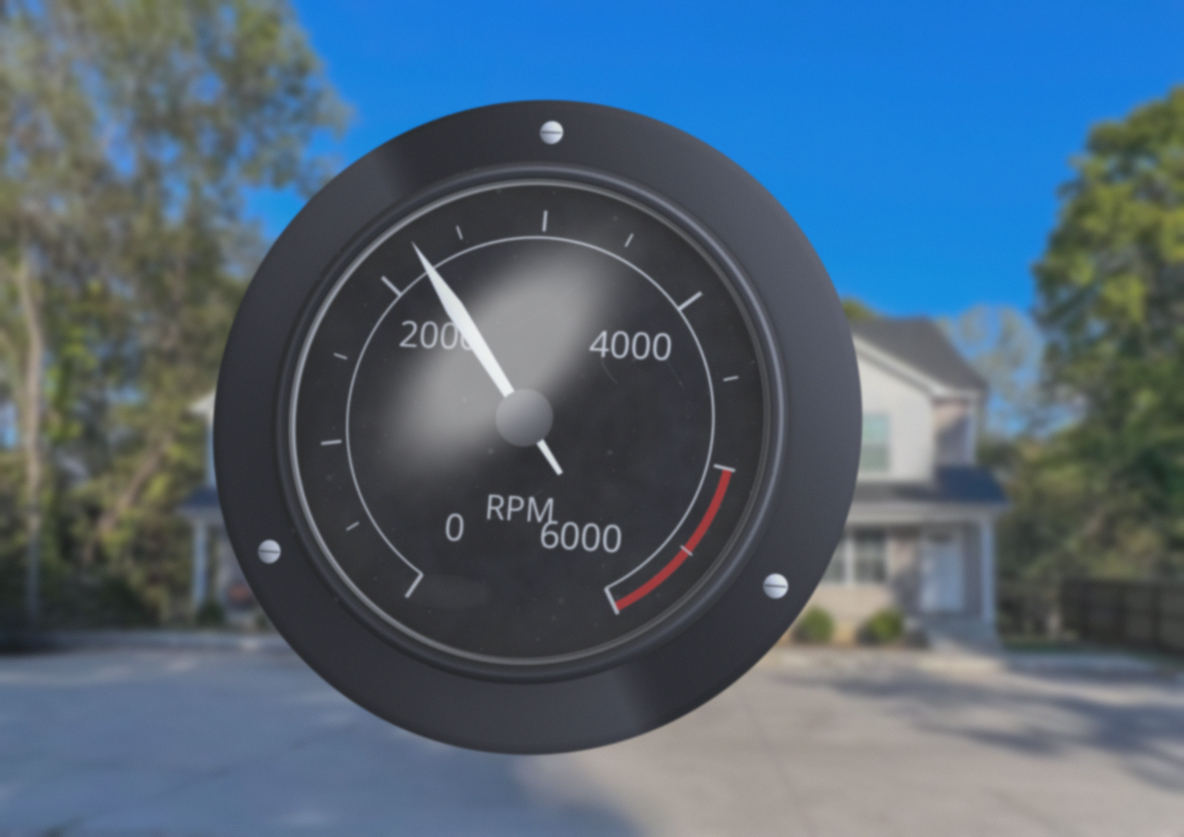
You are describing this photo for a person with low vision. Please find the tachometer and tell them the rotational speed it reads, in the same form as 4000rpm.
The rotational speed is 2250rpm
